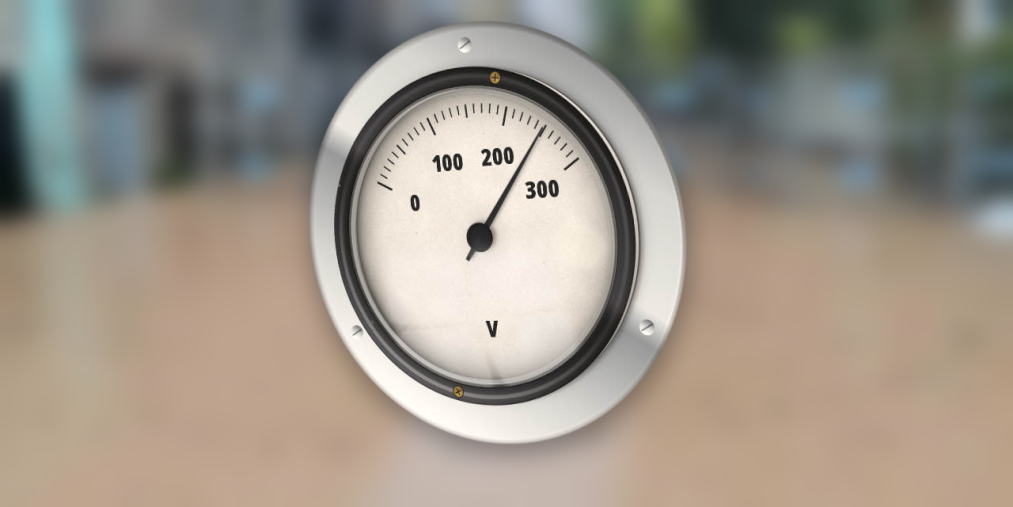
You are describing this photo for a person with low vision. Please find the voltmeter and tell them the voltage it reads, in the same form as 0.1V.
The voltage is 250V
